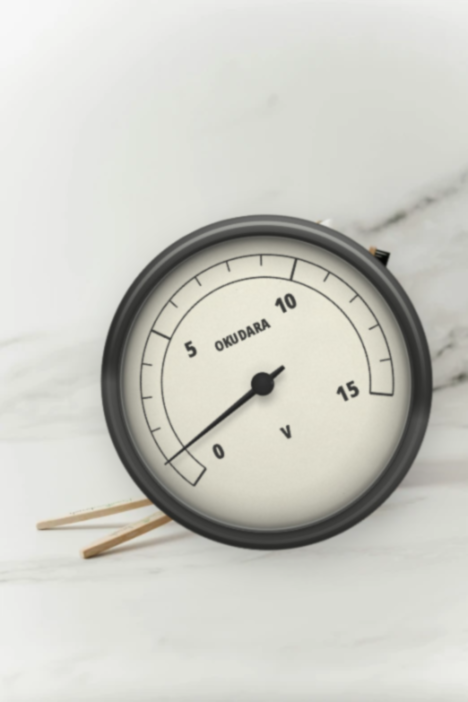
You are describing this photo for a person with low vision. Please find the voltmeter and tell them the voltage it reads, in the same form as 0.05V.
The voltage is 1V
